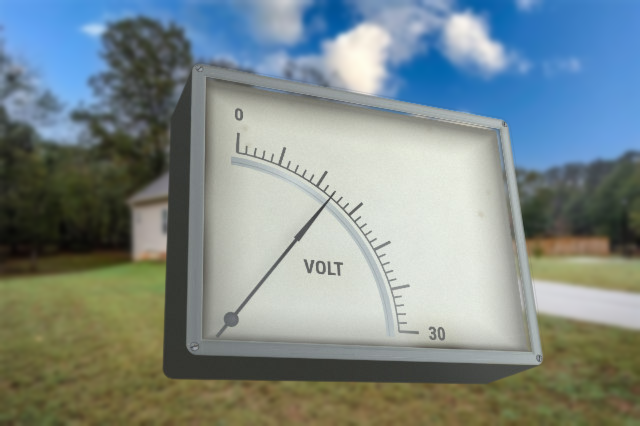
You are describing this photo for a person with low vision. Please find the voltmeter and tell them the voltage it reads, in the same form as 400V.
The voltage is 12V
